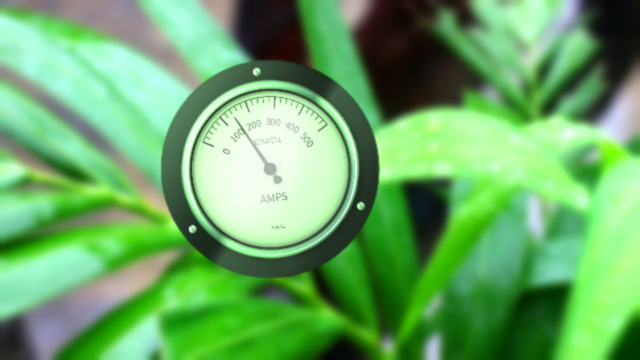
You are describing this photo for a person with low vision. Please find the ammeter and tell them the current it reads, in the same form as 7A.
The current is 140A
